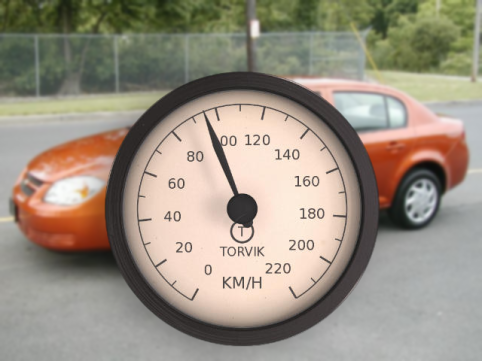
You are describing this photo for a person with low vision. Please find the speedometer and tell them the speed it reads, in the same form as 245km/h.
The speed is 95km/h
